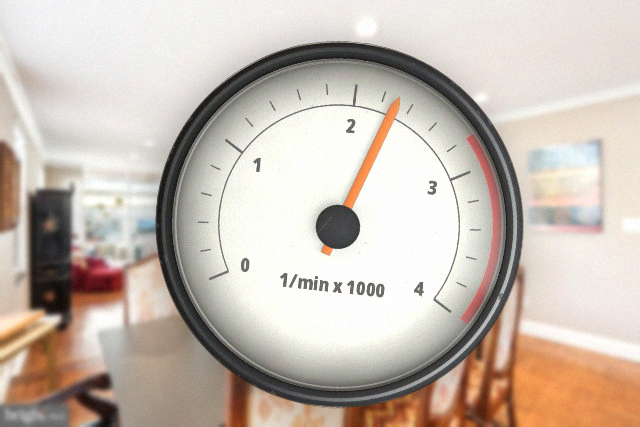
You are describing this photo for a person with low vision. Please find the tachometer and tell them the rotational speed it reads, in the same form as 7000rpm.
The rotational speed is 2300rpm
